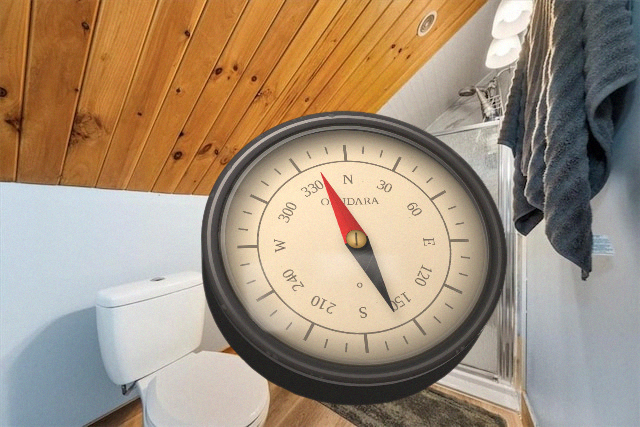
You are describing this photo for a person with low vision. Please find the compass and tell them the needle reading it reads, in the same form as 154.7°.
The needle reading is 340°
